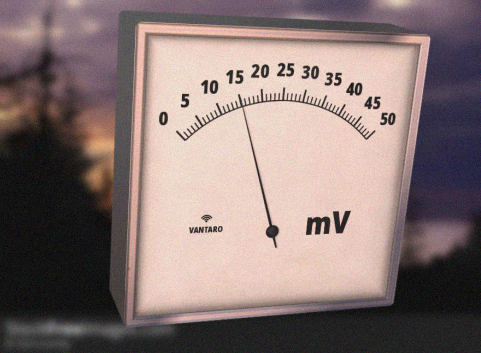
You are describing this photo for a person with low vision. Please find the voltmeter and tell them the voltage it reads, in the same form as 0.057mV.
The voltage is 15mV
